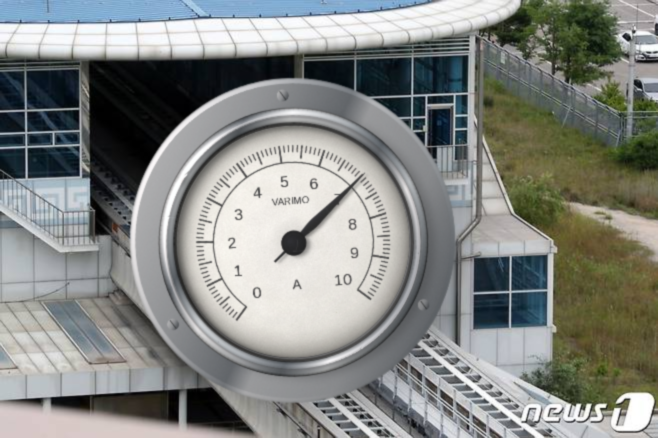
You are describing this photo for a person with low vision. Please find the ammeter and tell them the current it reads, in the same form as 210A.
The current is 7A
